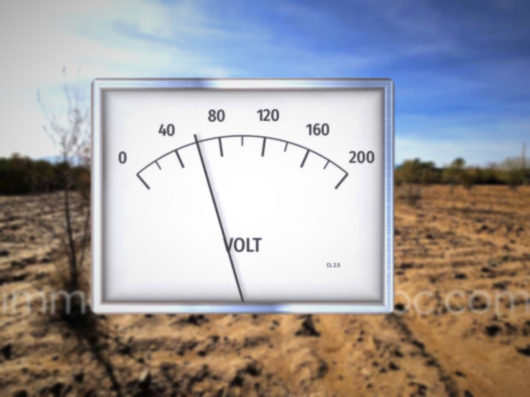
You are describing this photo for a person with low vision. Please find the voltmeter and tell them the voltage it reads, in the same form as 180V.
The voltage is 60V
